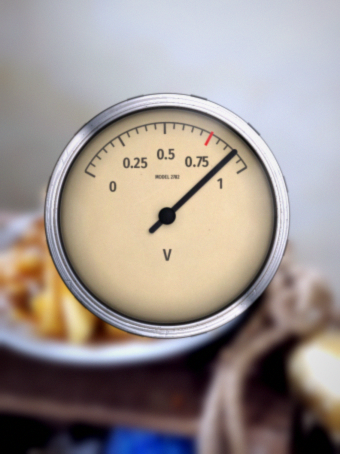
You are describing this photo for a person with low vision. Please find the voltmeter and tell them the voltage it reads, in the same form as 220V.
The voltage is 0.9V
